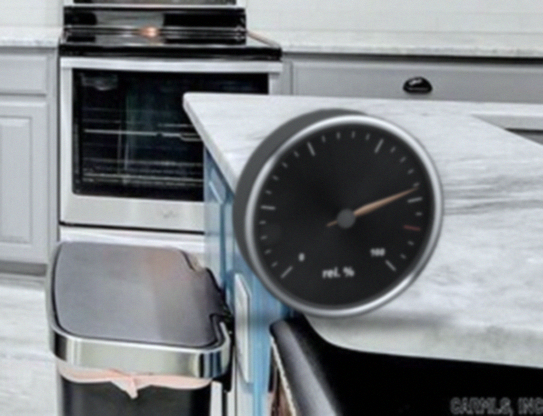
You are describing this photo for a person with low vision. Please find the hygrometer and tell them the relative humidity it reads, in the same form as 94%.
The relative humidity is 76%
